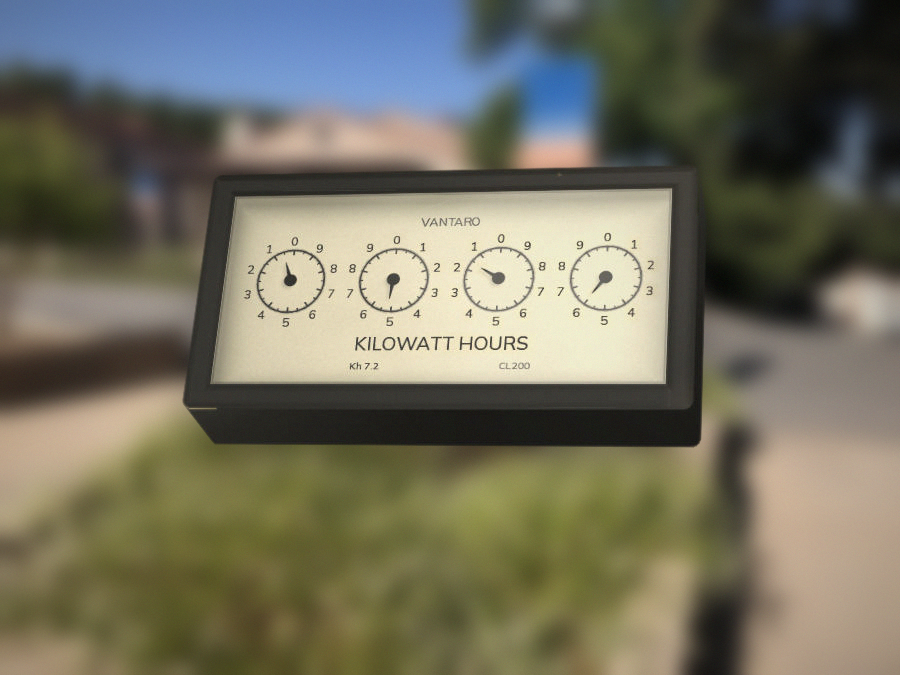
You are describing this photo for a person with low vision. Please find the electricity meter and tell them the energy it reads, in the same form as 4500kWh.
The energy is 516kWh
